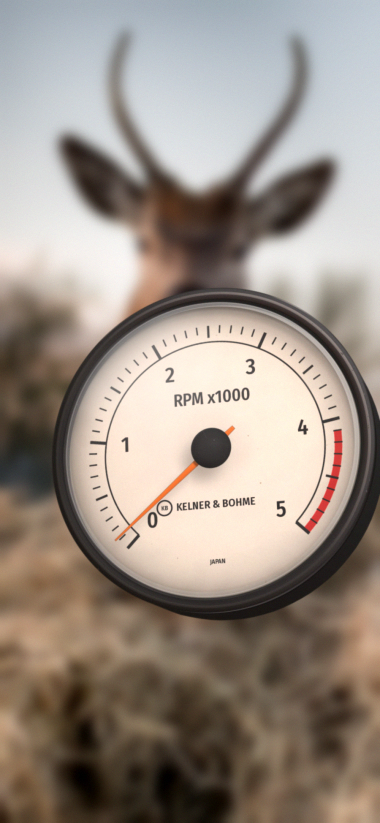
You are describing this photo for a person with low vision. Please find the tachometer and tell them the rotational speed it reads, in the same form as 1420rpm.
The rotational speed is 100rpm
